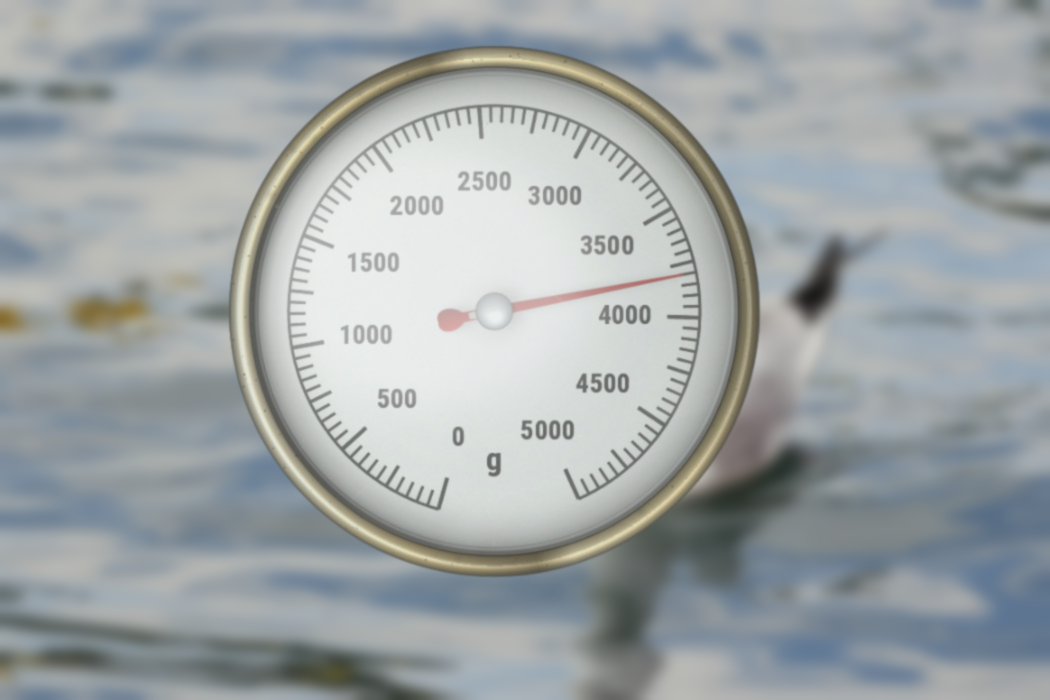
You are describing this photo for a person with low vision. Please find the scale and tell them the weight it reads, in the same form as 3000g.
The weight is 3800g
